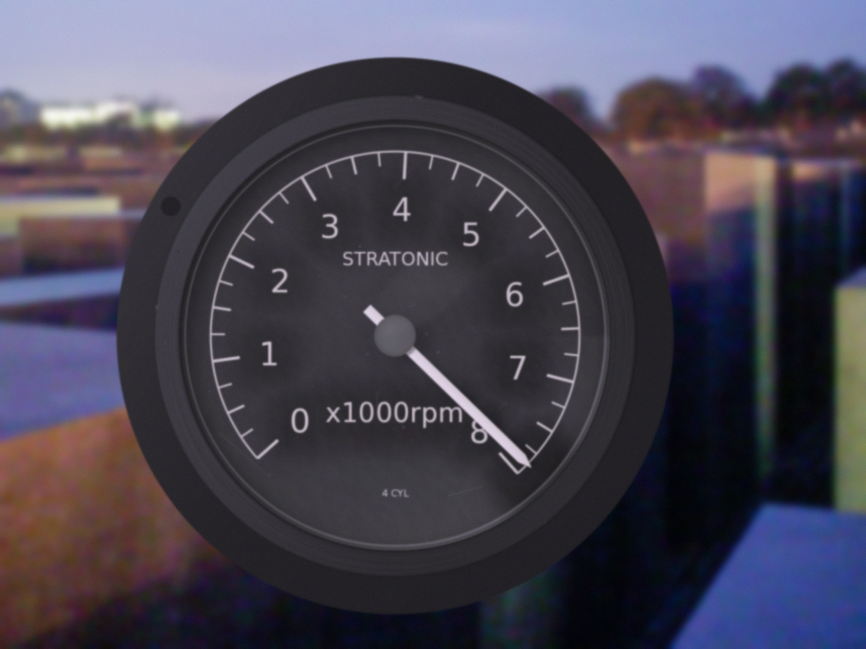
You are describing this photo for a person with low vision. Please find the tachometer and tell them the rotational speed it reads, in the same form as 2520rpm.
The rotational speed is 7875rpm
